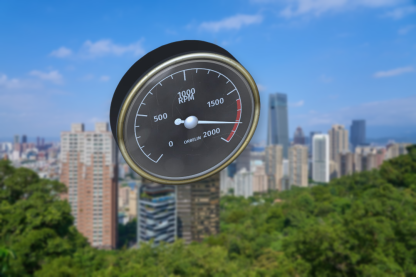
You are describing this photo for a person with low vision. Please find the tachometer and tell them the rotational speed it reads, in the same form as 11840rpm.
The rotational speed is 1800rpm
